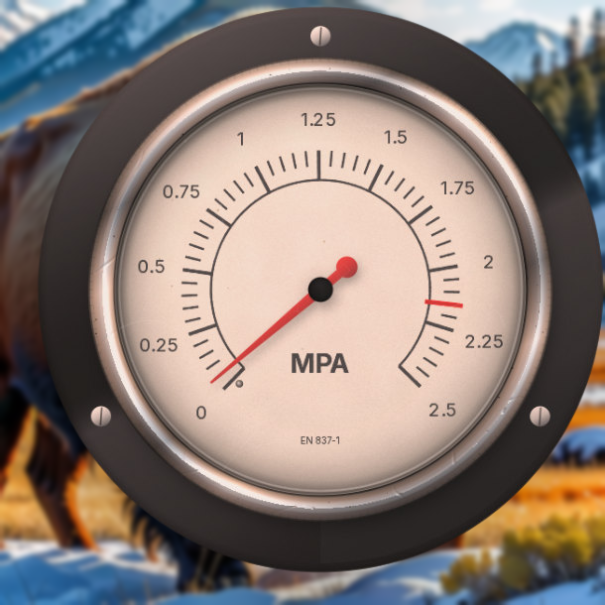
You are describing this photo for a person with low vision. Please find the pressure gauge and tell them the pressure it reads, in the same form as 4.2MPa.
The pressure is 0.05MPa
